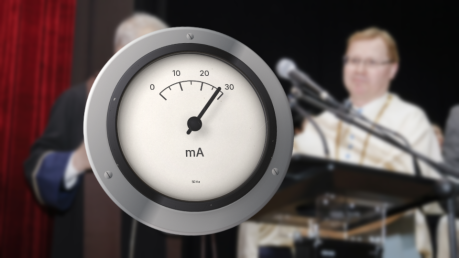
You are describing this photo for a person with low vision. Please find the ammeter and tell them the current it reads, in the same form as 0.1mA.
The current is 27.5mA
